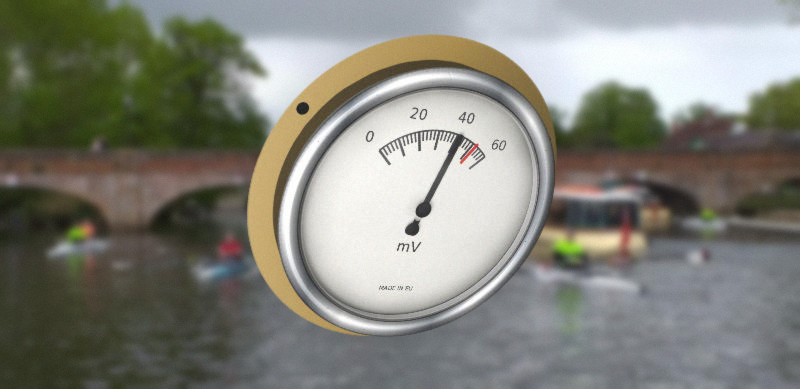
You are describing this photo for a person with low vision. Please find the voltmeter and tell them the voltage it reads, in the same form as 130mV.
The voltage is 40mV
